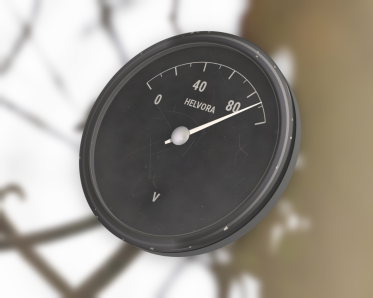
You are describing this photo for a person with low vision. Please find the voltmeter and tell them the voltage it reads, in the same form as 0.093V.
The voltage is 90V
